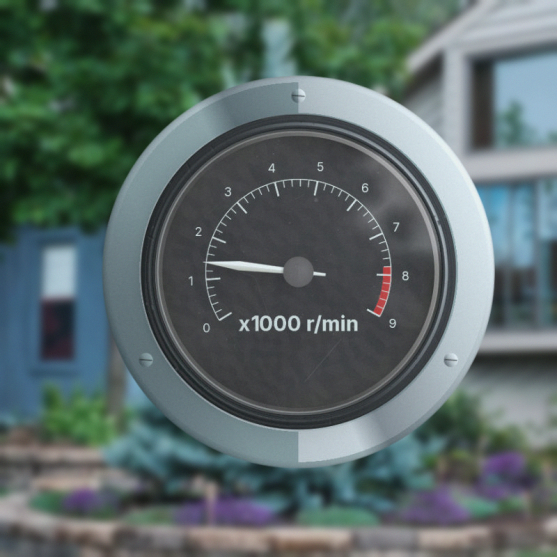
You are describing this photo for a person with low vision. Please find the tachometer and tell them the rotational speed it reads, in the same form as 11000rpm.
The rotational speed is 1400rpm
